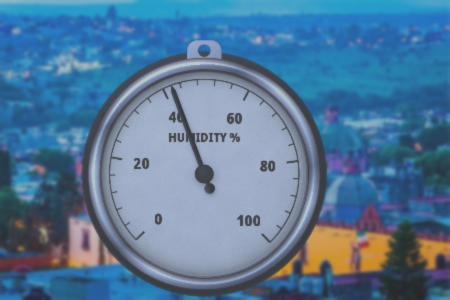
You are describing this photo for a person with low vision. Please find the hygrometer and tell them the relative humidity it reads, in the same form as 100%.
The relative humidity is 42%
